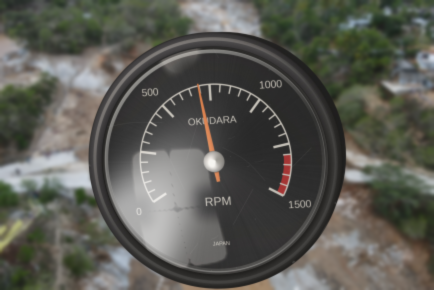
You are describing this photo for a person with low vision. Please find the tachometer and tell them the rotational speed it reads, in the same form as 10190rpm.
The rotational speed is 700rpm
